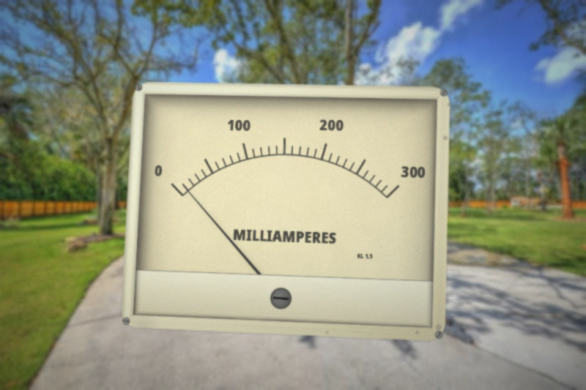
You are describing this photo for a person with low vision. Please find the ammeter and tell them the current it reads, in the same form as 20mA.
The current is 10mA
